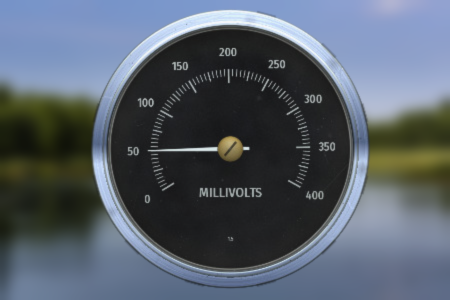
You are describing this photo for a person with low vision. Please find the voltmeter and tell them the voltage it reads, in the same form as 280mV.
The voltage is 50mV
